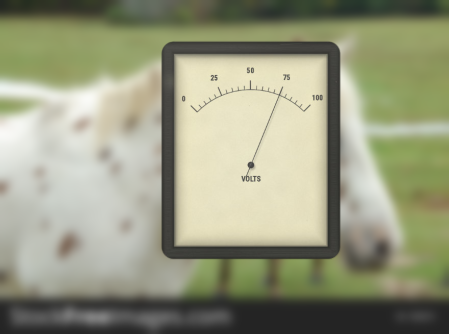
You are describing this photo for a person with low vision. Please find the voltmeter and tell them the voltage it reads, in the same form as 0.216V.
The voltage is 75V
